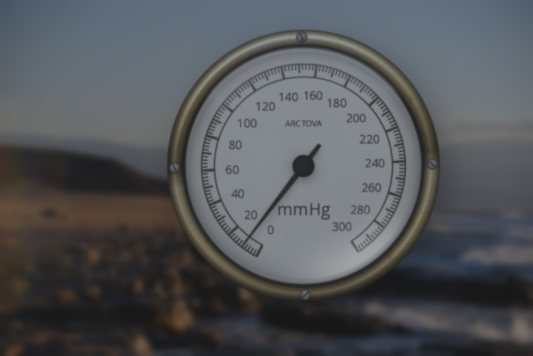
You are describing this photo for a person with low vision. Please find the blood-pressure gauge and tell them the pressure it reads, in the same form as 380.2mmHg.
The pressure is 10mmHg
